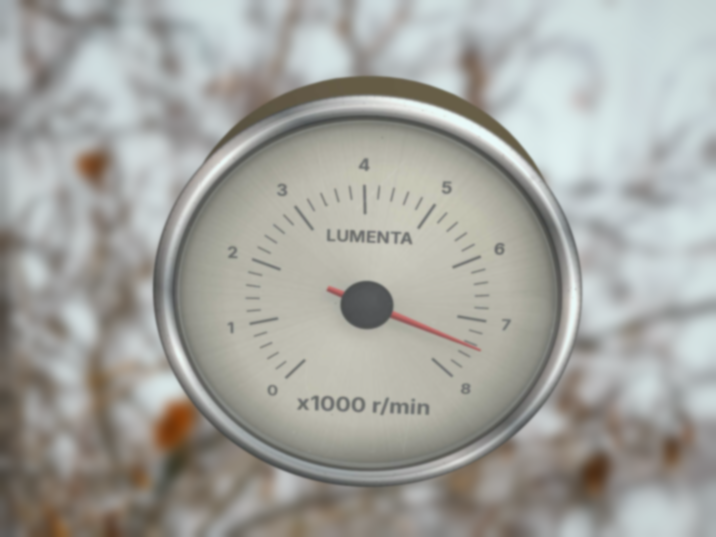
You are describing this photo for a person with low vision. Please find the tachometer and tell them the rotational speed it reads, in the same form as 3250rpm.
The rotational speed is 7400rpm
